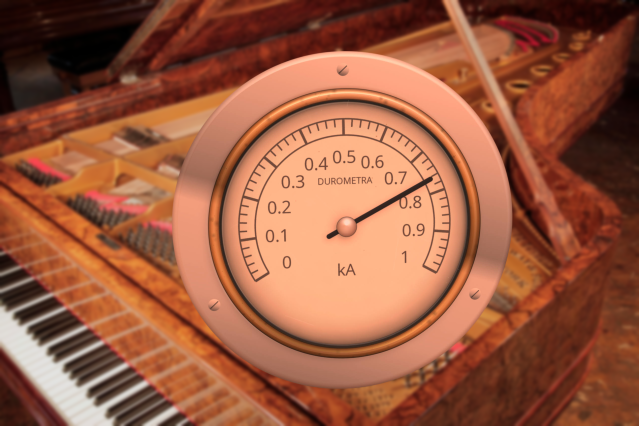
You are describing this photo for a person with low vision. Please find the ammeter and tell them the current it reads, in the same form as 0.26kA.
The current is 0.76kA
